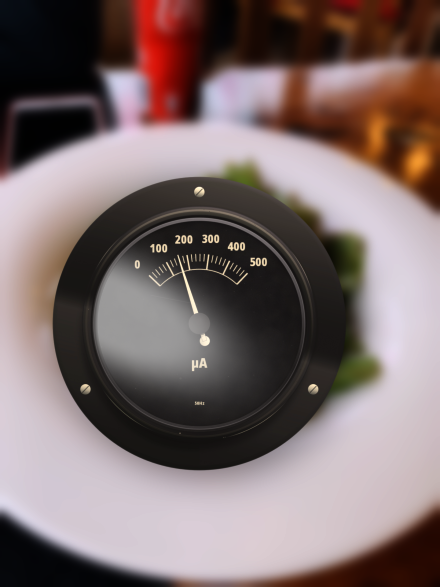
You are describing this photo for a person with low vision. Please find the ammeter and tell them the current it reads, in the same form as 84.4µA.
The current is 160µA
